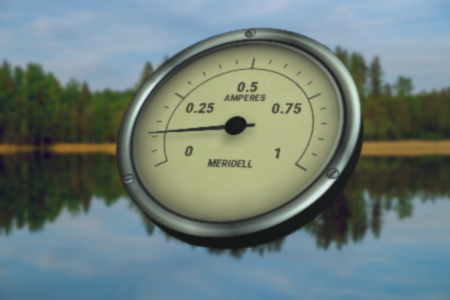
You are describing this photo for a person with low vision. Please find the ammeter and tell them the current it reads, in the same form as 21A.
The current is 0.1A
